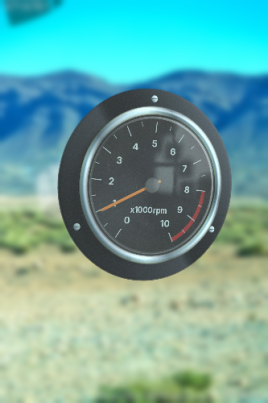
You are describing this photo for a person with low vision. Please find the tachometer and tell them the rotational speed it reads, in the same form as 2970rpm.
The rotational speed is 1000rpm
